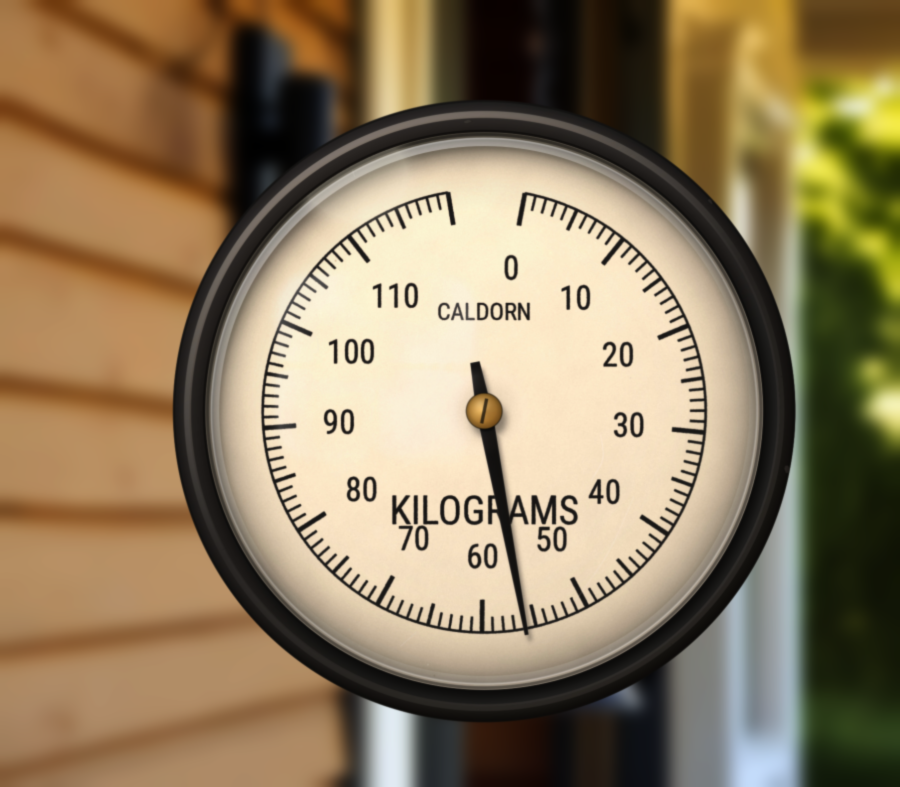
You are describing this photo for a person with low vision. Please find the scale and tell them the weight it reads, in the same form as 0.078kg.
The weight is 56kg
